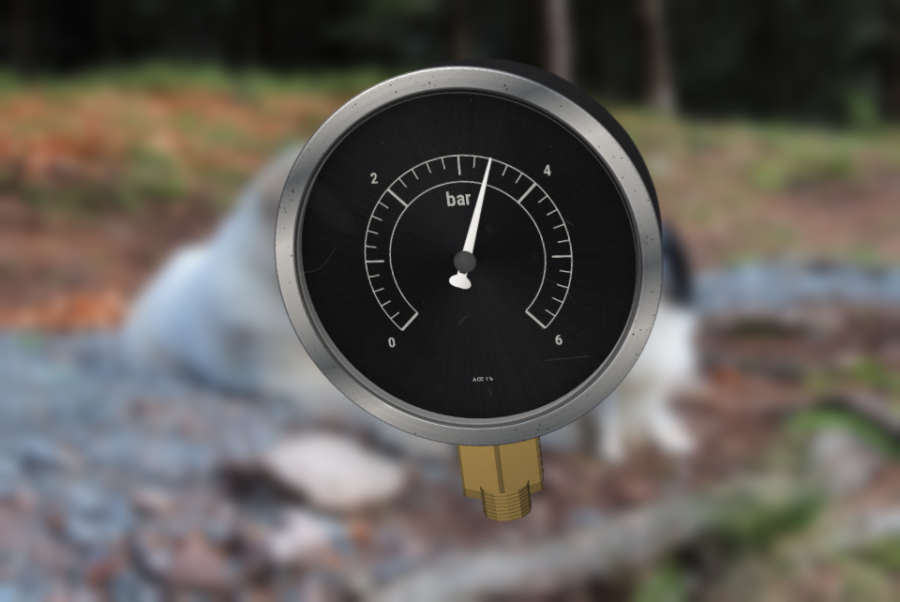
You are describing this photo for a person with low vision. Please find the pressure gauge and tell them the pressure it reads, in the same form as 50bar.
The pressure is 3.4bar
